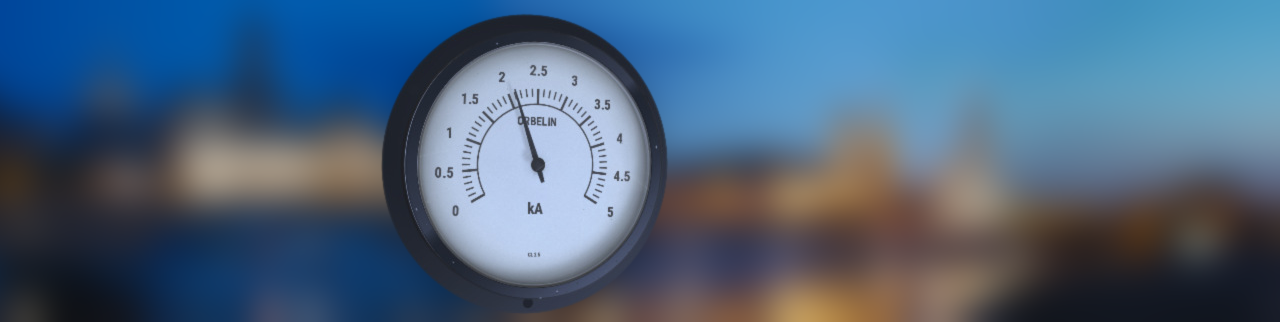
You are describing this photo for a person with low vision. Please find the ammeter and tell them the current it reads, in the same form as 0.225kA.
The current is 2.1kA
